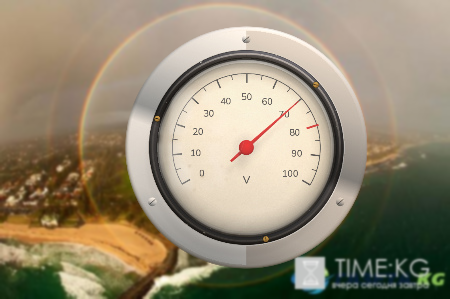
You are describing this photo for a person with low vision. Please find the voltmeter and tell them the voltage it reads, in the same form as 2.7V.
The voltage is 70V
